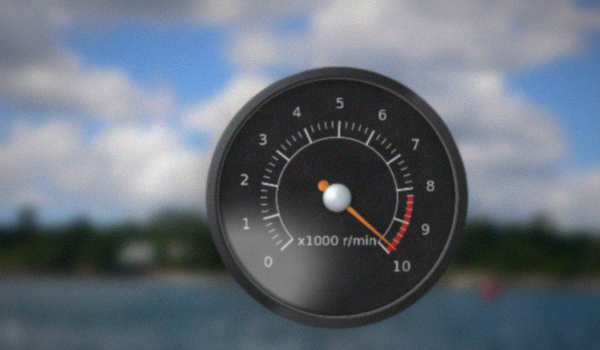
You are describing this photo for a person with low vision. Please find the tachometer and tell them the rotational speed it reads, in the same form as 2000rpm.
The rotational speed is 9800rpm
